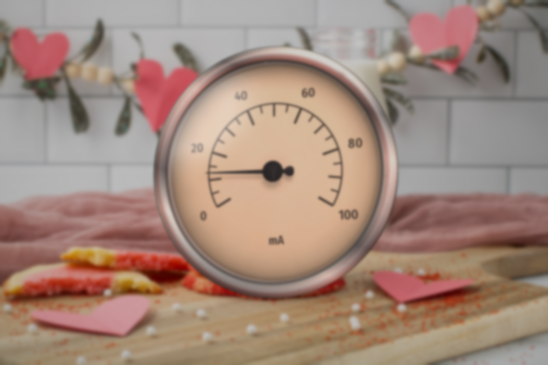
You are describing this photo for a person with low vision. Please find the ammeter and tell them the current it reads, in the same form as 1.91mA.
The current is 12.5mA
